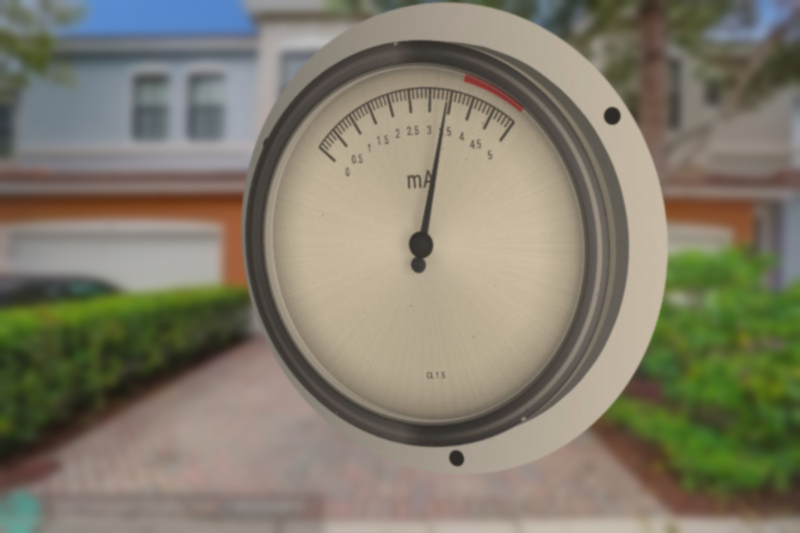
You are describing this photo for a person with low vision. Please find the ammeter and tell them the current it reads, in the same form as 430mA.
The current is 3.5mA
